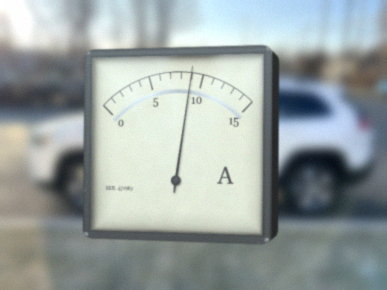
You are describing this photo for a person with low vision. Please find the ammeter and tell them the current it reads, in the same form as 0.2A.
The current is 9A
